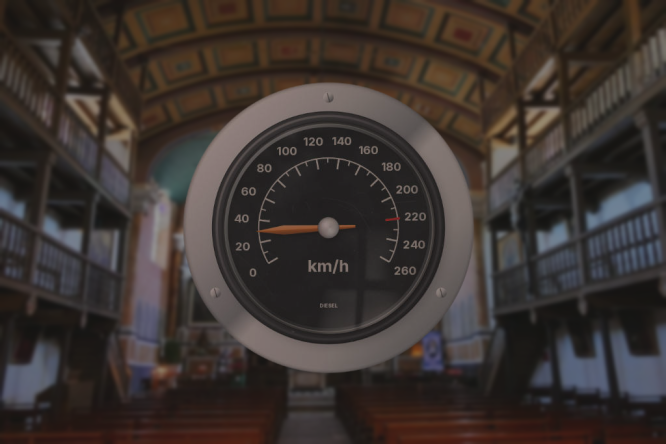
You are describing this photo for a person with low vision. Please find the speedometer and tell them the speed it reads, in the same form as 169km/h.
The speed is 30km/h
